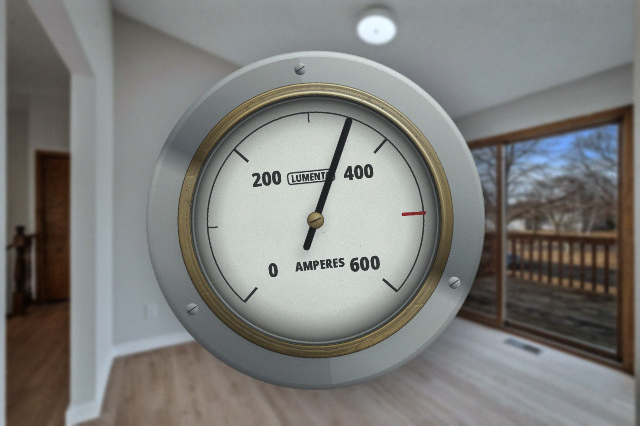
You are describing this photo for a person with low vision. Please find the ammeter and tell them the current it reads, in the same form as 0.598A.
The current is 350A
